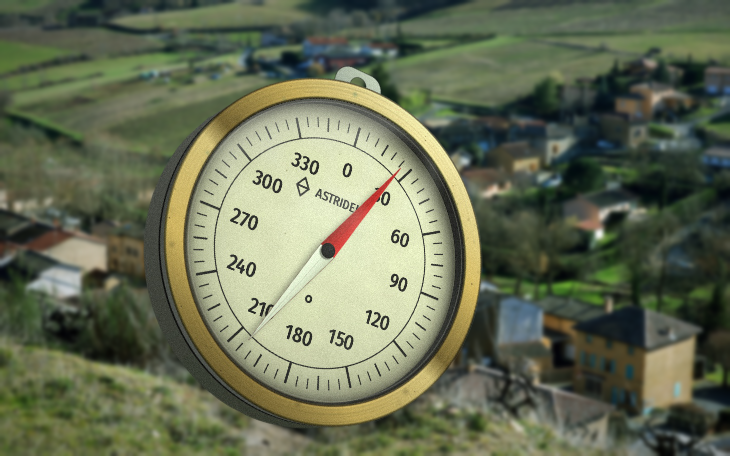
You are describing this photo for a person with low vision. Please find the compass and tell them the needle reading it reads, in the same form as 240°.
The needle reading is 25°
